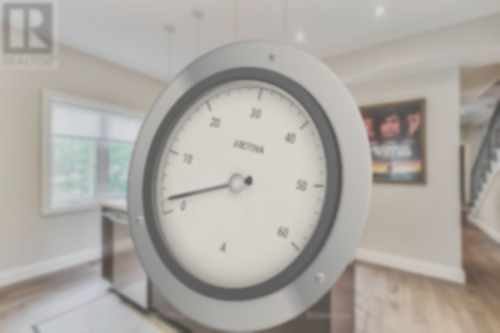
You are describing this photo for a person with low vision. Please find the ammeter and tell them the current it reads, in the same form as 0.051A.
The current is 2A
